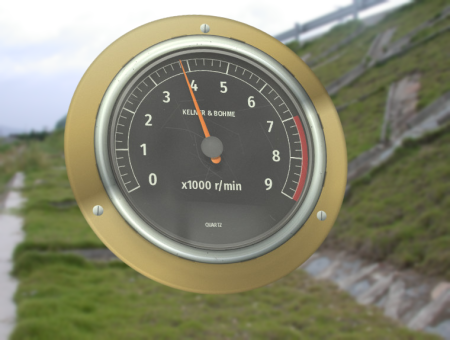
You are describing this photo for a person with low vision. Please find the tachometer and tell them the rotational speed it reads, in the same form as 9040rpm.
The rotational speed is 3800rpm
